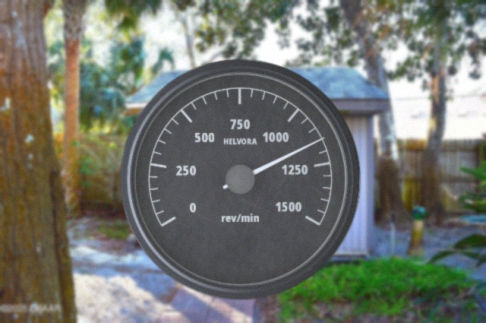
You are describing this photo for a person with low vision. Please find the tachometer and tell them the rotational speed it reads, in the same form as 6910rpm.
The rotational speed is 1150rpm
